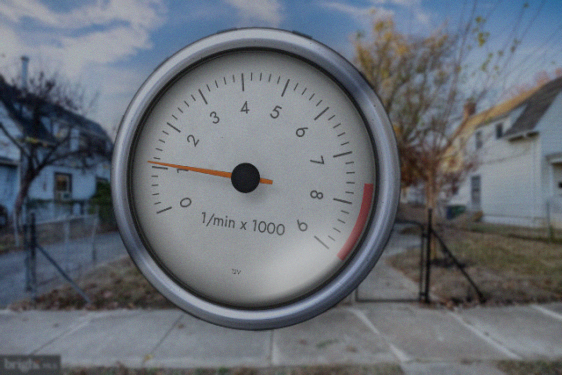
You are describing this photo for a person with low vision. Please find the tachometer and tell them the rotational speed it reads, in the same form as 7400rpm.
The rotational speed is 1100rpm
